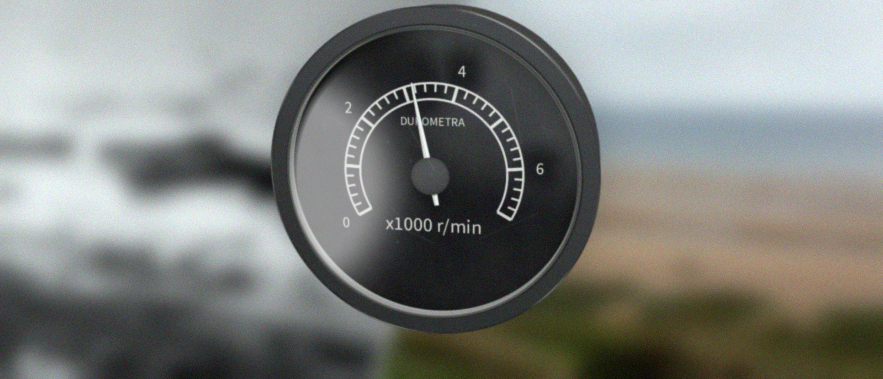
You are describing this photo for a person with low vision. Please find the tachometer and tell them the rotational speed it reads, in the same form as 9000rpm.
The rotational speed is 3200rpm
